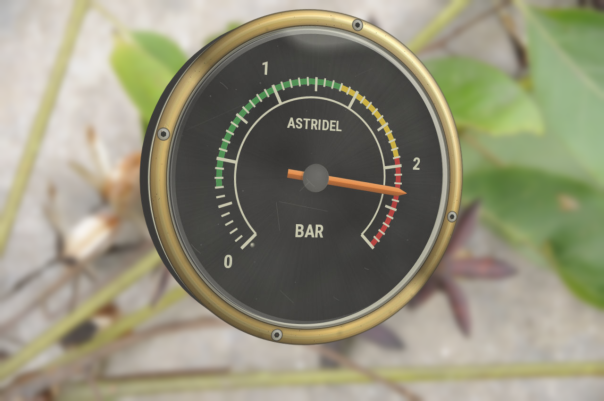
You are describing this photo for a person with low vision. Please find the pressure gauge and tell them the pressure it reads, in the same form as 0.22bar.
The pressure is 2.15bar
